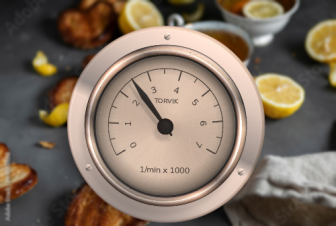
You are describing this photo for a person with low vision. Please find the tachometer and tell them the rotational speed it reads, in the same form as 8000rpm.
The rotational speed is 2500rpm
